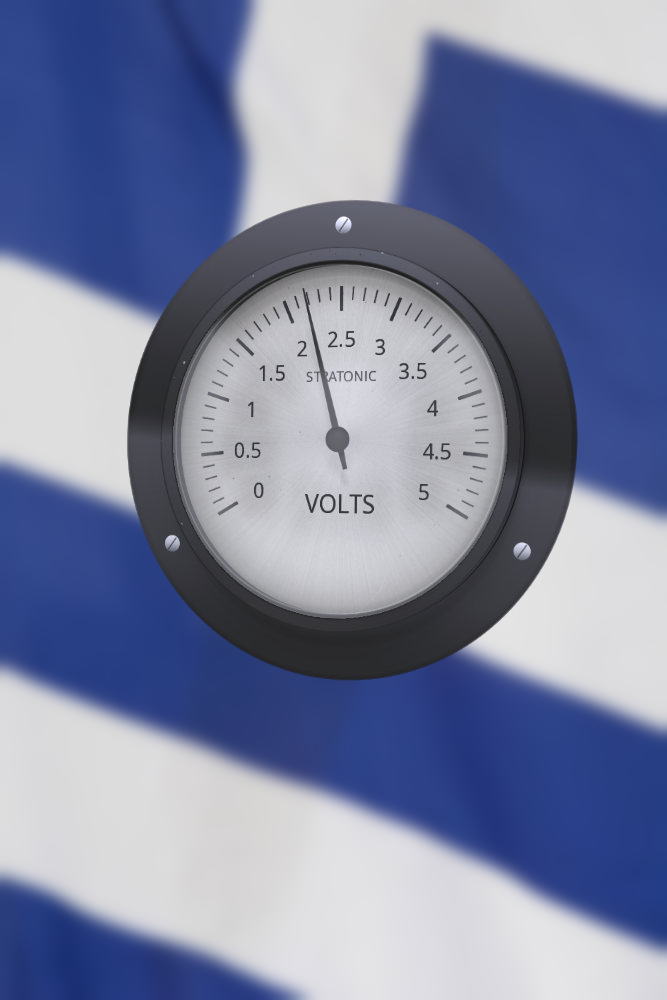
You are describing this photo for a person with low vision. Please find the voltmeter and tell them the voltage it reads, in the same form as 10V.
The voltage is 2.2V
